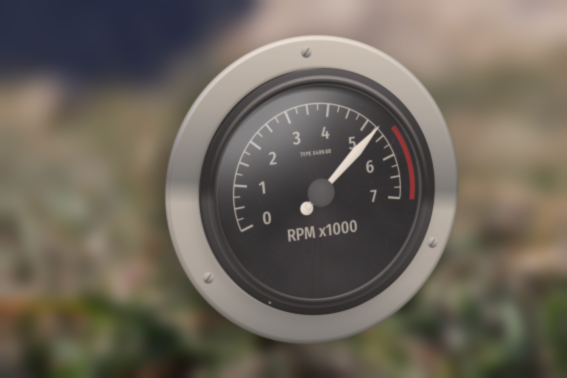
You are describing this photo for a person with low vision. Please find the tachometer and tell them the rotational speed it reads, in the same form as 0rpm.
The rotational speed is 5250rpm
